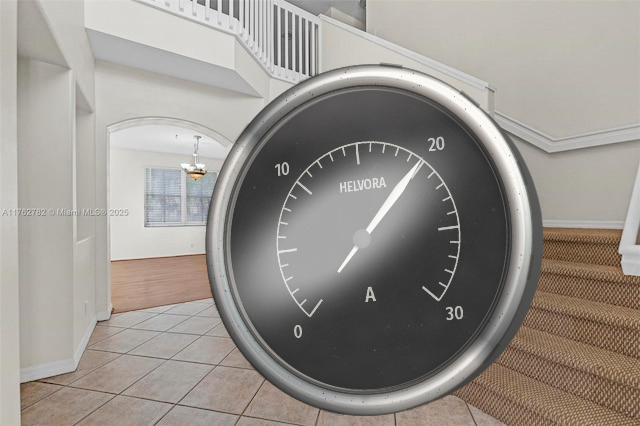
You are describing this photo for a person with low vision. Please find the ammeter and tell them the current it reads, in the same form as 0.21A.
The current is 20A
